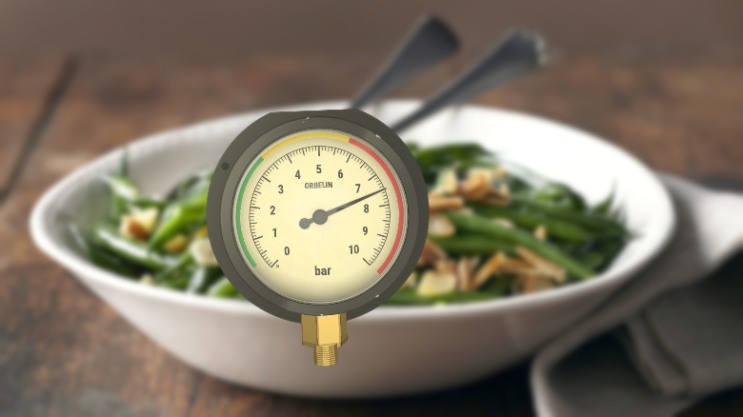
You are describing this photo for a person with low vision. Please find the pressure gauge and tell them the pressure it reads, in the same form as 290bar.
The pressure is 7.5bar
